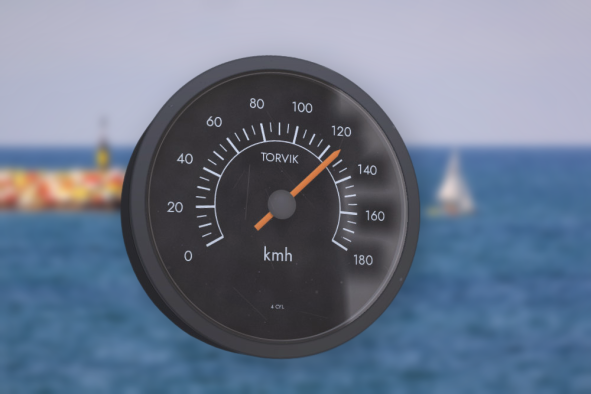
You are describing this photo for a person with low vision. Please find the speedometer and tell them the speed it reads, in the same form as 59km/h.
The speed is 125km/h
